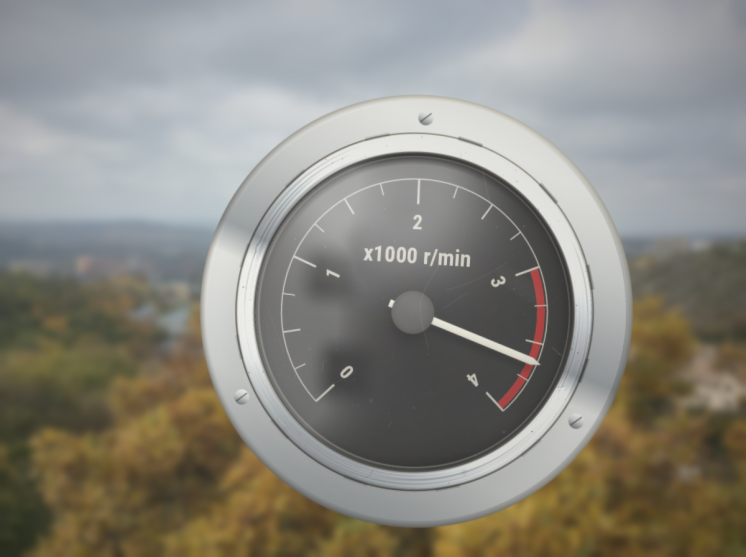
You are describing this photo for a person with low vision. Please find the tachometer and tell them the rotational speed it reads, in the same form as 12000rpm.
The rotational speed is 3625rpm
